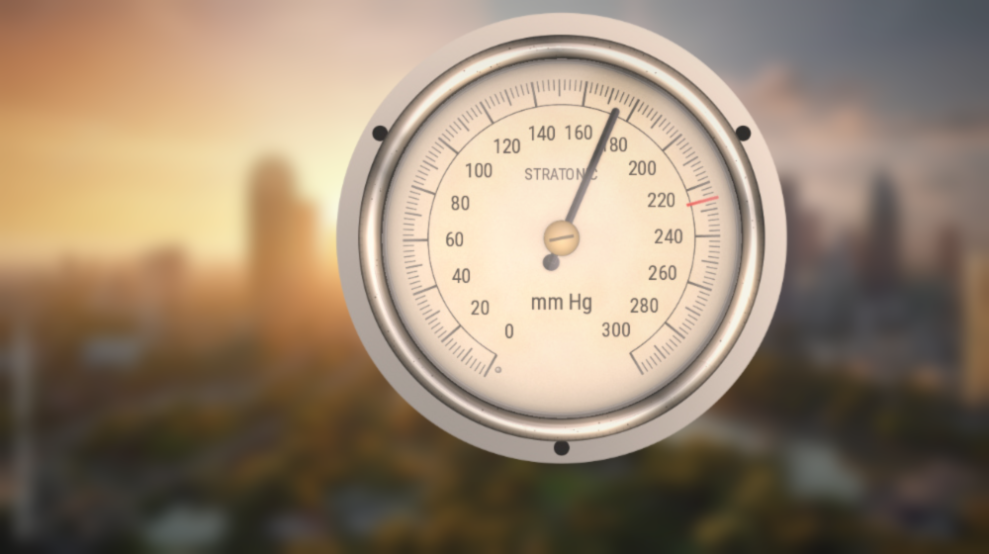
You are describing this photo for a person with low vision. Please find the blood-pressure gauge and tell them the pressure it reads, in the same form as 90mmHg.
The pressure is 174mmHg
